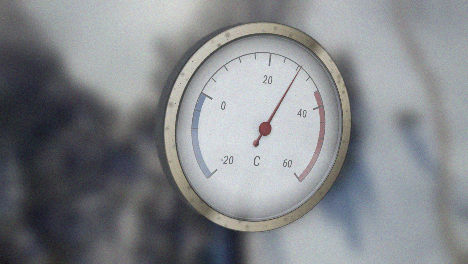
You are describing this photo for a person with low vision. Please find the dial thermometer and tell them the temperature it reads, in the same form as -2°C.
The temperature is 28°C
